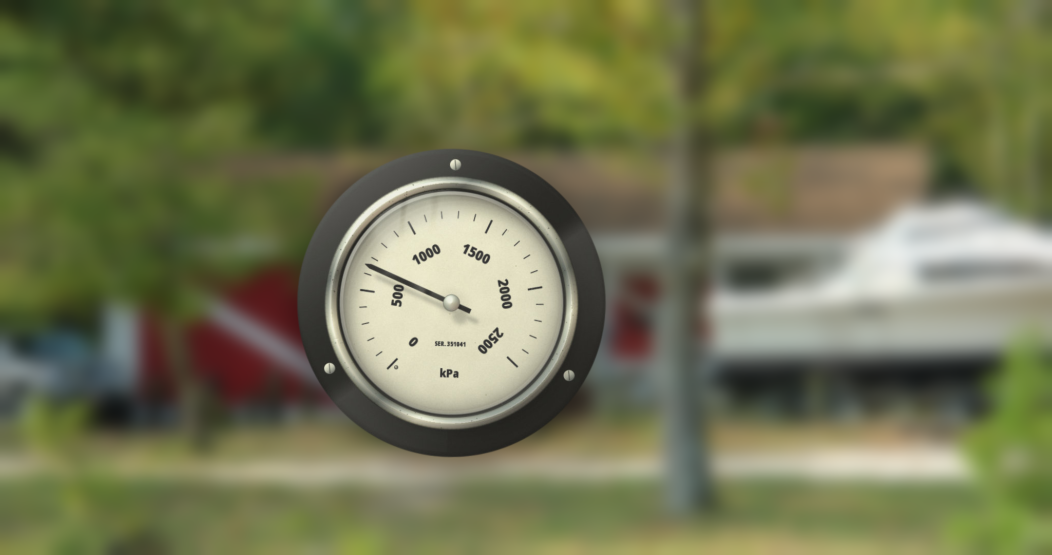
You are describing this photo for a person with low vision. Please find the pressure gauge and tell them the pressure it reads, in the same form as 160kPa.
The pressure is 650kPa
